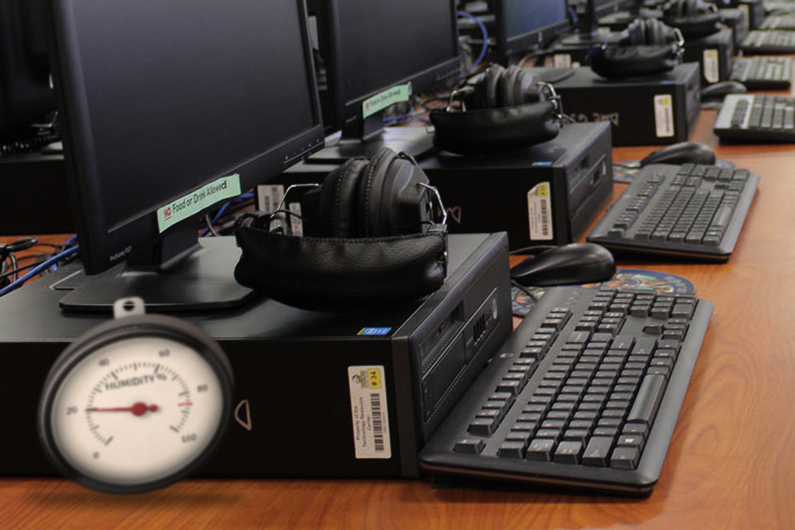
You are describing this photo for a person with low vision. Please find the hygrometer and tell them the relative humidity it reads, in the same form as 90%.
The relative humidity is 20%
